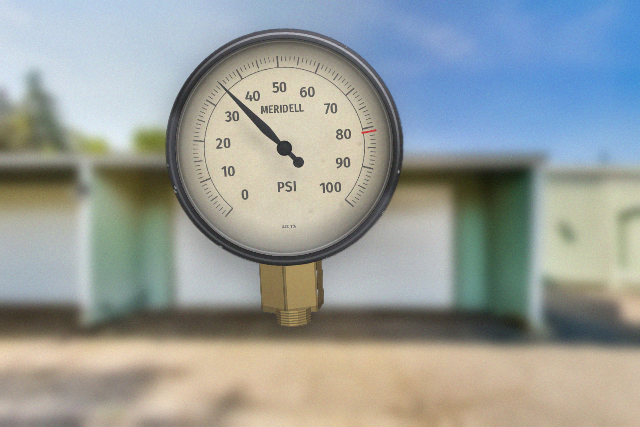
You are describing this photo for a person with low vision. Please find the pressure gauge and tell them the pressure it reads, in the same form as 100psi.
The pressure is 35psi
